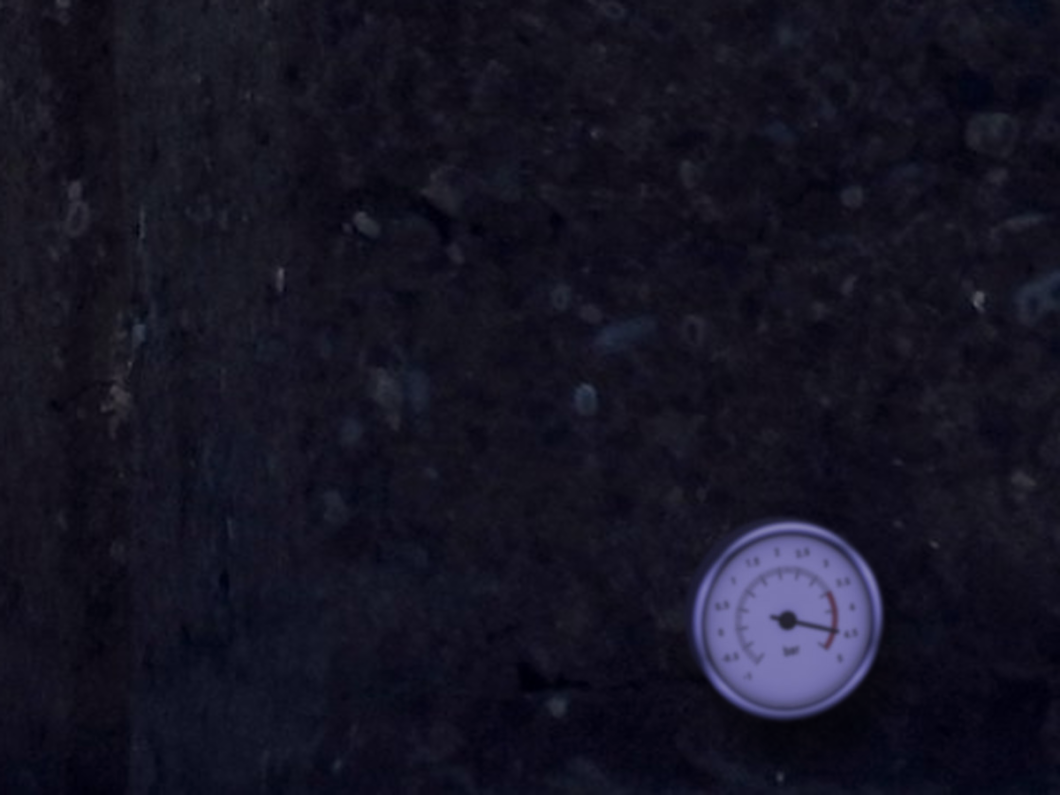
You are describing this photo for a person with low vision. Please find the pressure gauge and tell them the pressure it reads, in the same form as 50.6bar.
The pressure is 4.5bar
